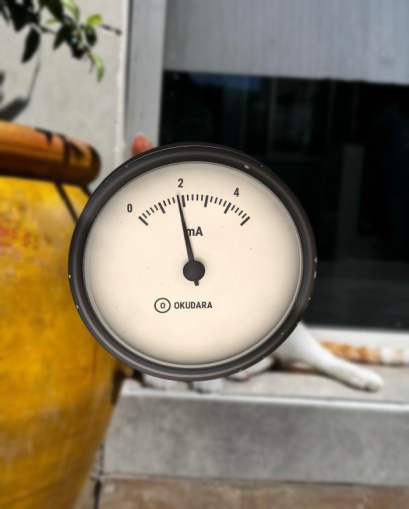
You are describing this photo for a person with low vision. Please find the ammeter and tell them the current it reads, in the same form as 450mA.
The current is 1.8mA
